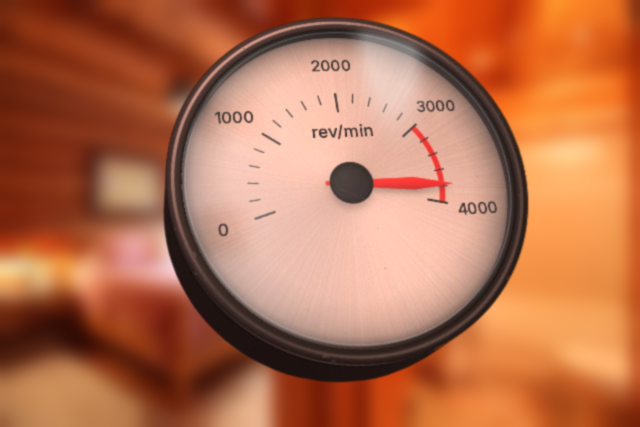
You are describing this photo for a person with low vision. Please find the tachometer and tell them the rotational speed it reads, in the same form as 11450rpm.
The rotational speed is 3800rpm
